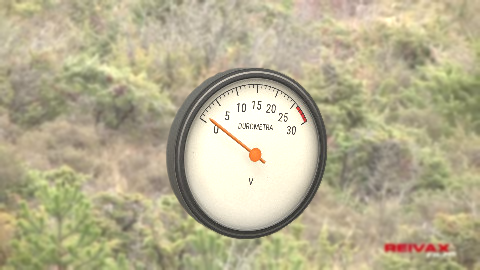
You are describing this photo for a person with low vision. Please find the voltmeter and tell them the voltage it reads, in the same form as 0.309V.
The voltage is 1V
